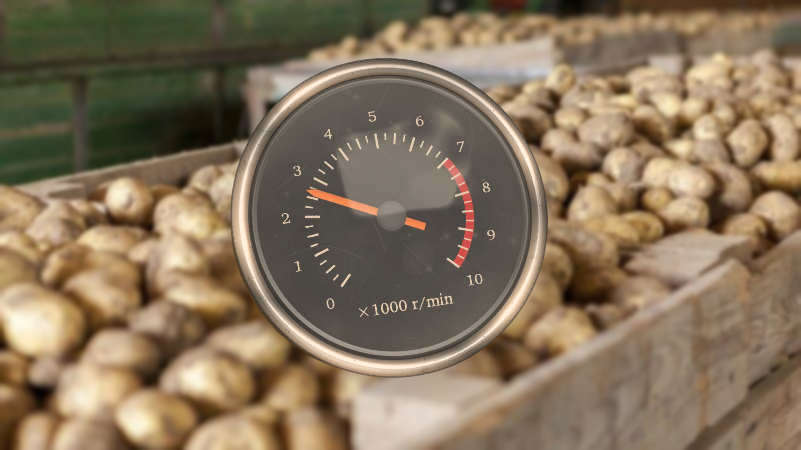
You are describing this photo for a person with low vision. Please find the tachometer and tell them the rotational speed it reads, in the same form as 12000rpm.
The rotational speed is 2625rpm
